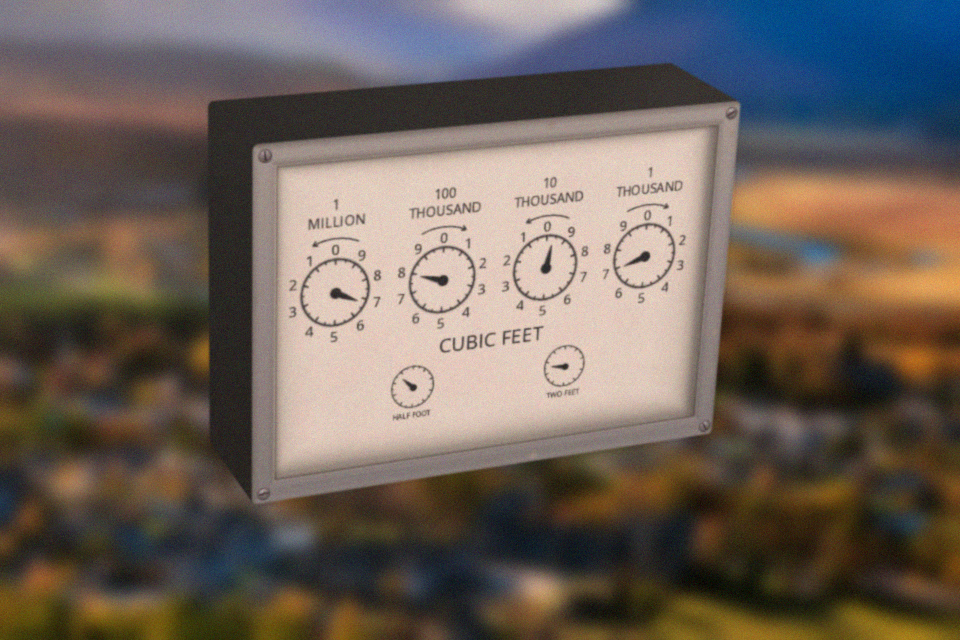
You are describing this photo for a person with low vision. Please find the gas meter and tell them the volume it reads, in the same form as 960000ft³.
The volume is 679700ft³
